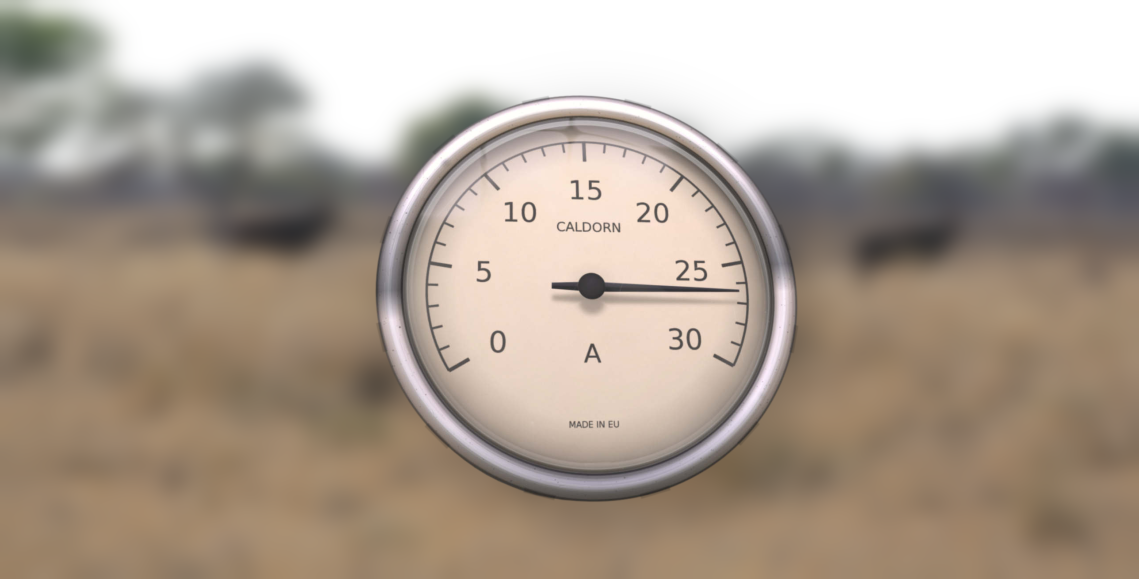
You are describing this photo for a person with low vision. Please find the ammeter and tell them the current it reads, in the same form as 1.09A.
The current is 26.5A
